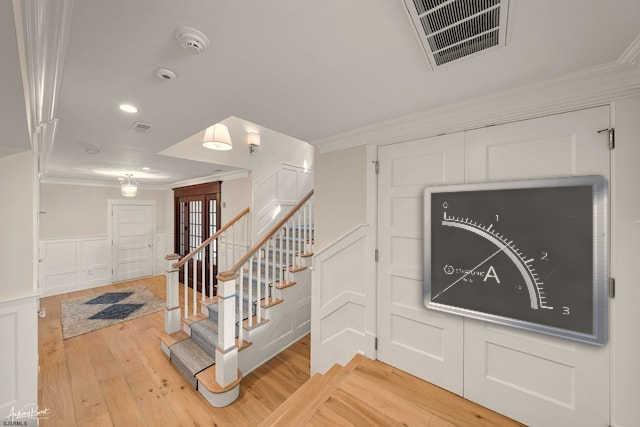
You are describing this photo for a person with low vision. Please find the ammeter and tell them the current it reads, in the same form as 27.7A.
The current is 1.5A
